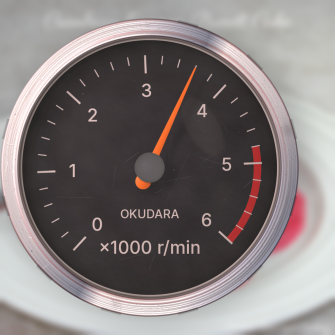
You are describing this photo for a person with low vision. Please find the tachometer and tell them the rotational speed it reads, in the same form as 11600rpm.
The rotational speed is 3600rpm
